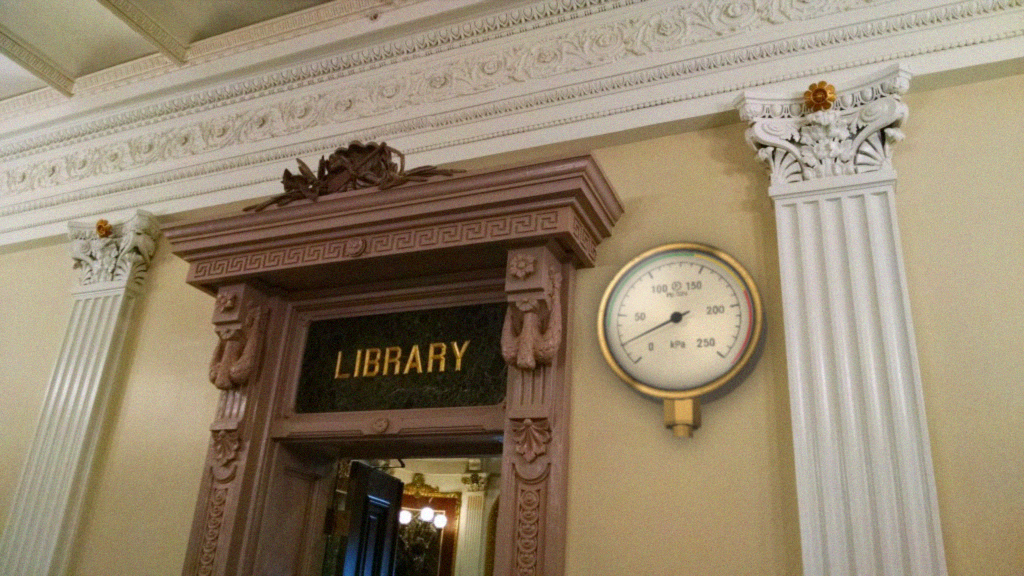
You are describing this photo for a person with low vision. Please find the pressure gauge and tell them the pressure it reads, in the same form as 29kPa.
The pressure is 20kPa
